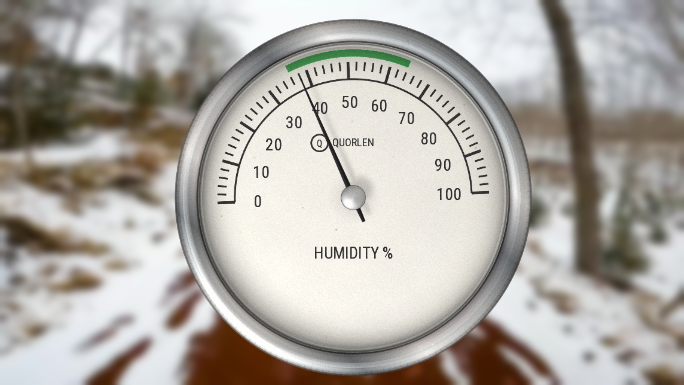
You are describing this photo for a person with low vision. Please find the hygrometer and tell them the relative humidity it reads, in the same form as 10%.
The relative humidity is 38%
